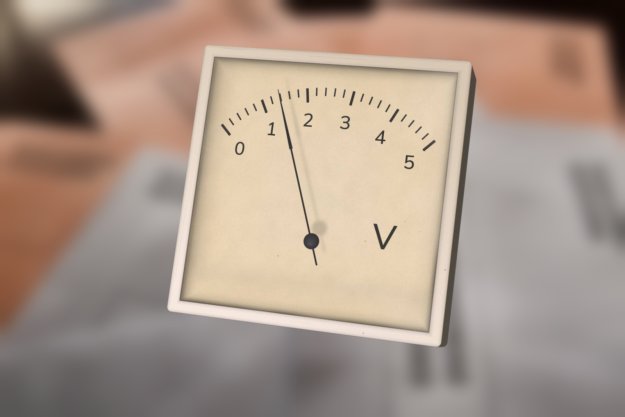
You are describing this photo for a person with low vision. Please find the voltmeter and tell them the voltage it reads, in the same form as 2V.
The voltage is 1.4V
